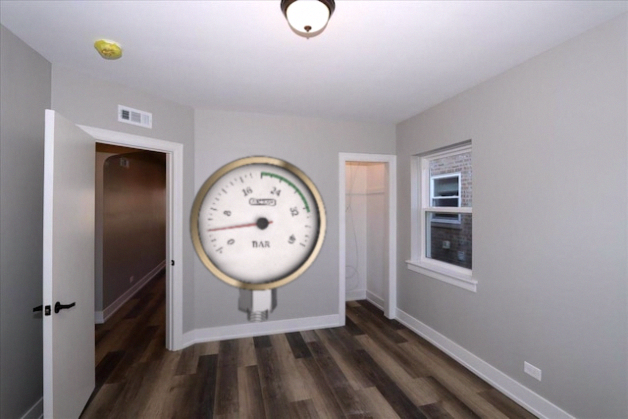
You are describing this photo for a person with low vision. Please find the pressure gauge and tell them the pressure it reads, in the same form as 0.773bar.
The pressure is 4bar
